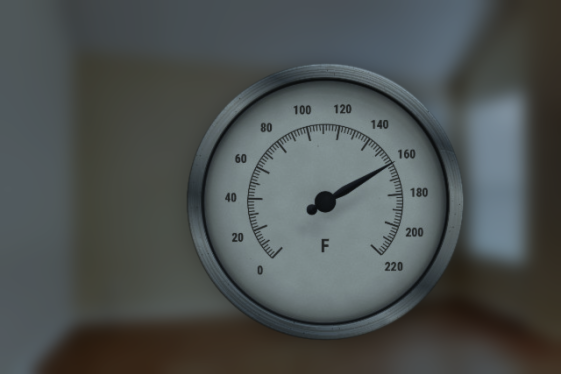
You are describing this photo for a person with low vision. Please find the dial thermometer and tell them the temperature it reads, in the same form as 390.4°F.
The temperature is 160°F
